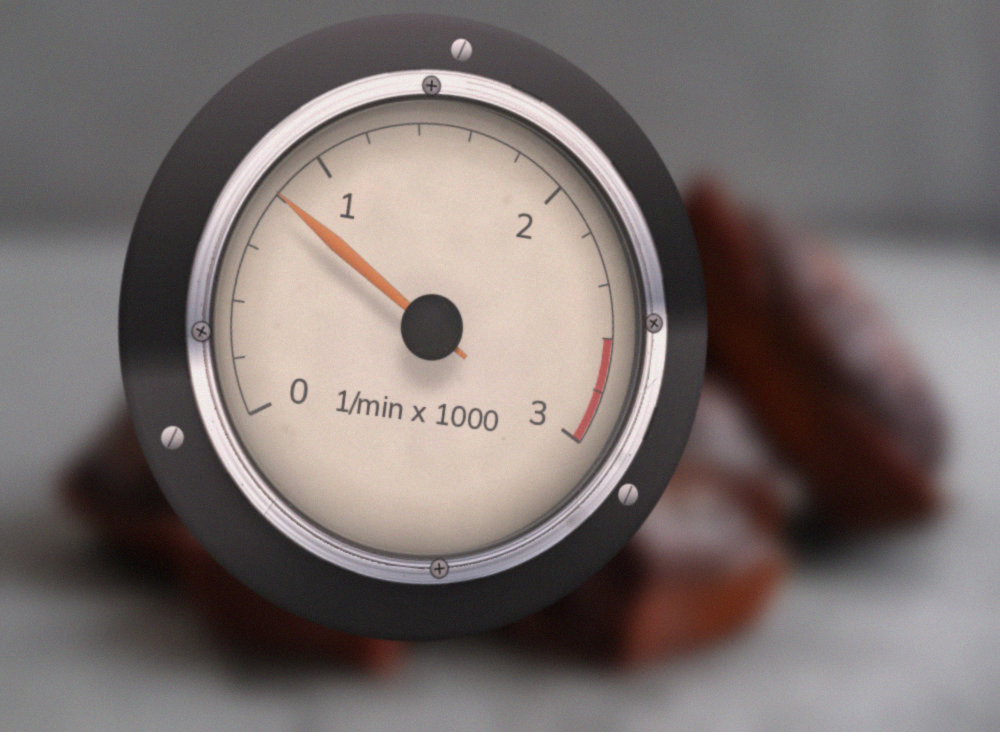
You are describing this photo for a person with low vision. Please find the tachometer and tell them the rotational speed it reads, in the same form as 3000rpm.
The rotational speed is 800rpm
